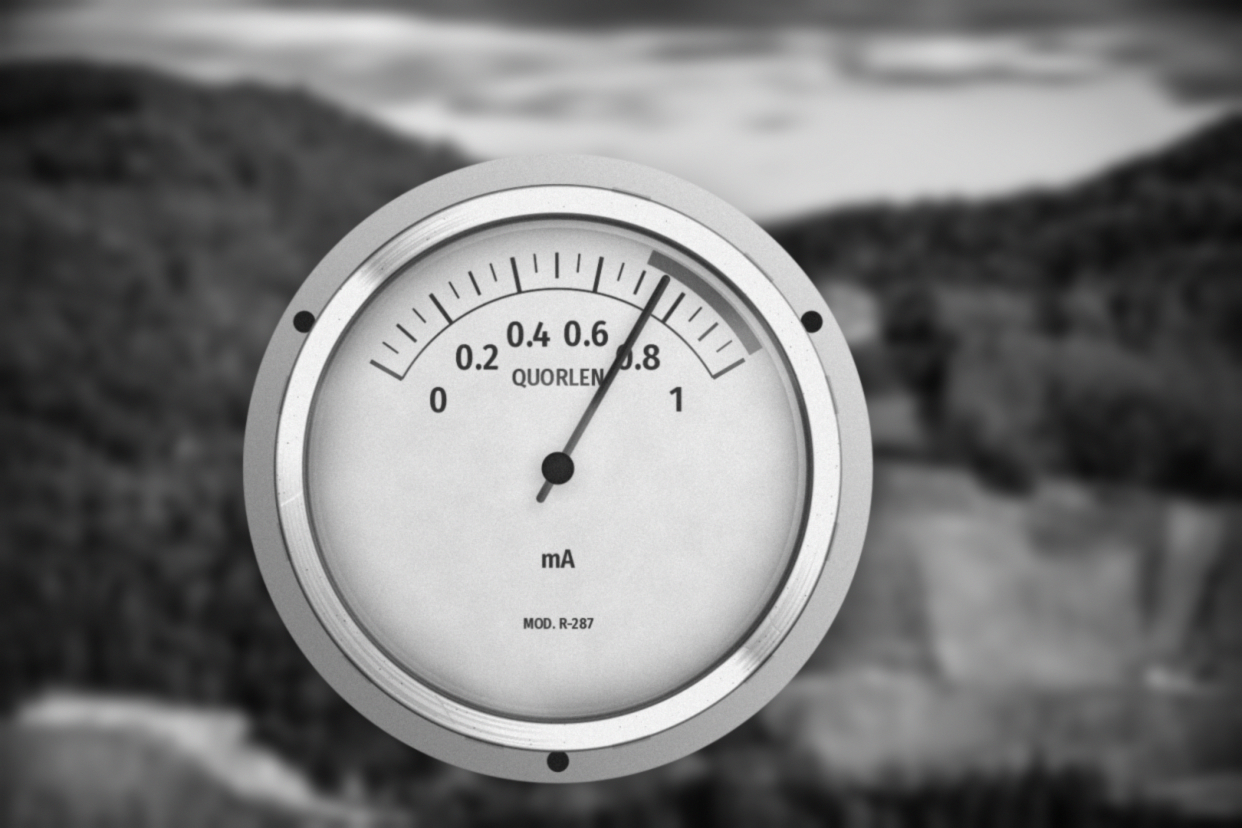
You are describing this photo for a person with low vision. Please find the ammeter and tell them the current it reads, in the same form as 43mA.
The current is 0.75mA
